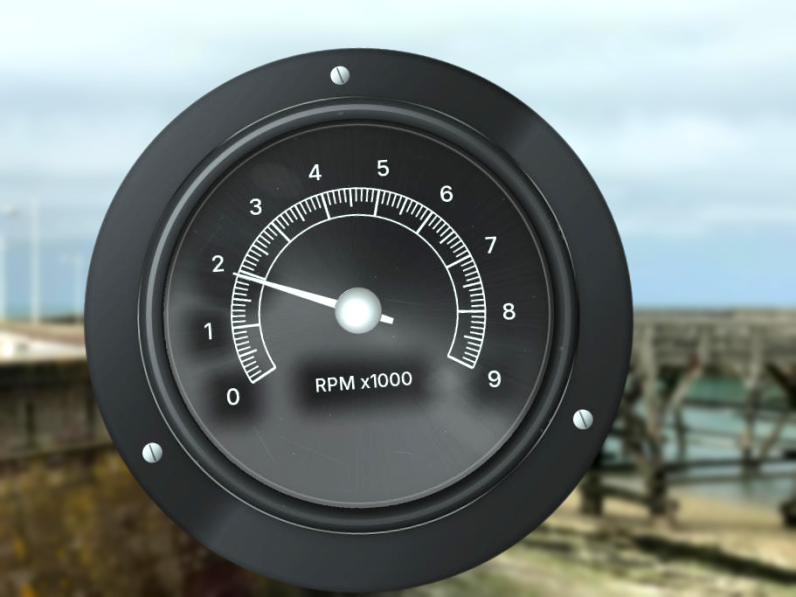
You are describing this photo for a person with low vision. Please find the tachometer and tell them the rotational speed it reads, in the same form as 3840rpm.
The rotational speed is 1900rpm
